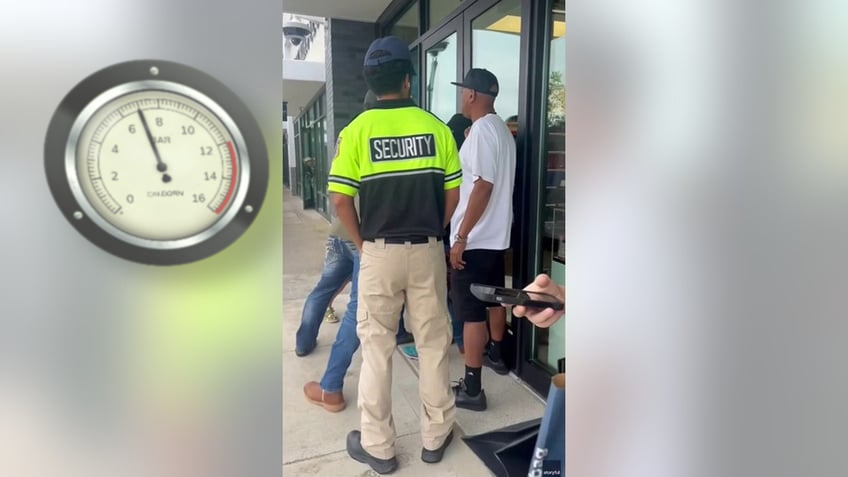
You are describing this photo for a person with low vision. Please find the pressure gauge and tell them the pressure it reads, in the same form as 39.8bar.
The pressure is 7bar
